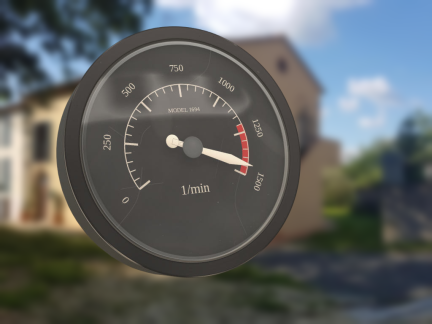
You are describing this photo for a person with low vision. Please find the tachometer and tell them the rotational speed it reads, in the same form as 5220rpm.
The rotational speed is 1450rpm
